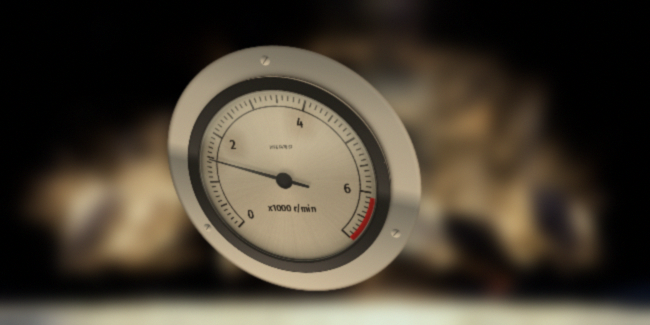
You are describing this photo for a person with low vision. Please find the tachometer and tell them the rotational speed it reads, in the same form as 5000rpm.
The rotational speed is 1500rpm
